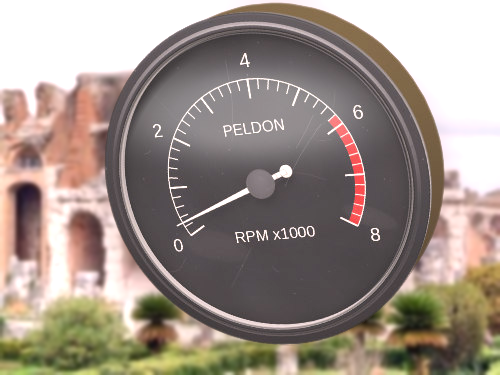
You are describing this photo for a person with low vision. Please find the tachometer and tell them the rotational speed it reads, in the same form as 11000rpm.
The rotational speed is 300rpm
